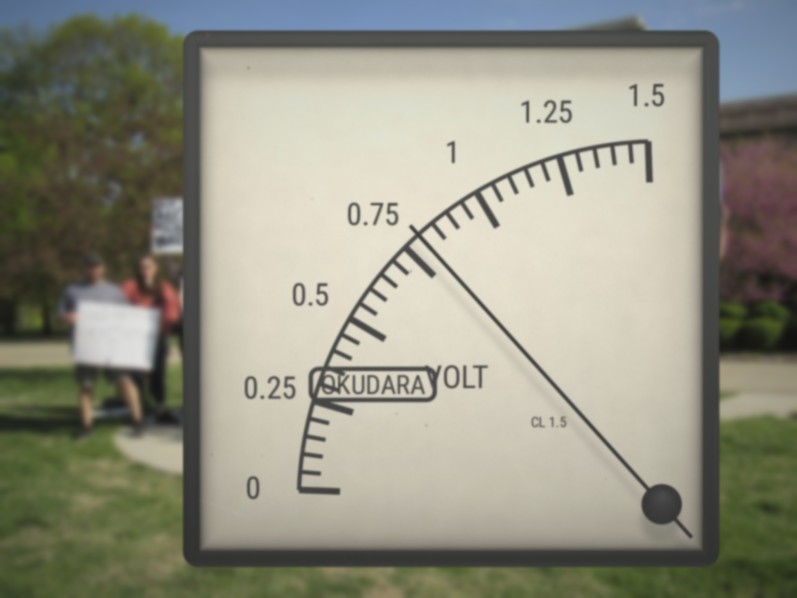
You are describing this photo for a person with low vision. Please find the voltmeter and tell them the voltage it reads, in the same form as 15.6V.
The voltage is 0.8V
